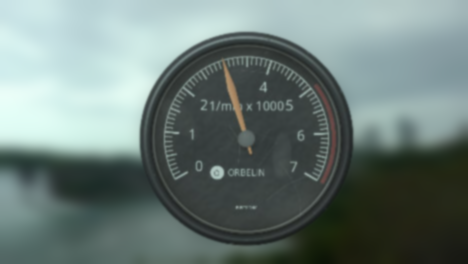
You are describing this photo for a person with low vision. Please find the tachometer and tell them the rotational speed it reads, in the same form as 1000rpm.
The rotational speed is 3000rpm
